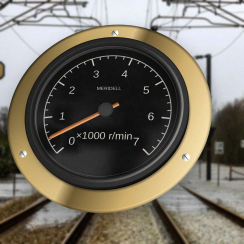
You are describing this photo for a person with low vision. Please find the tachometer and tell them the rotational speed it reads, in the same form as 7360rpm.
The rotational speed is 400rpm
